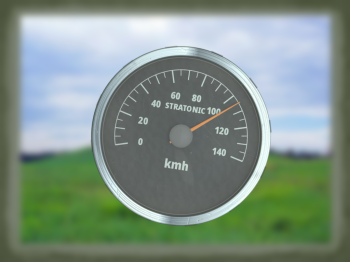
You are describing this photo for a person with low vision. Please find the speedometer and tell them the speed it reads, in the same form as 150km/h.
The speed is 105km/h
